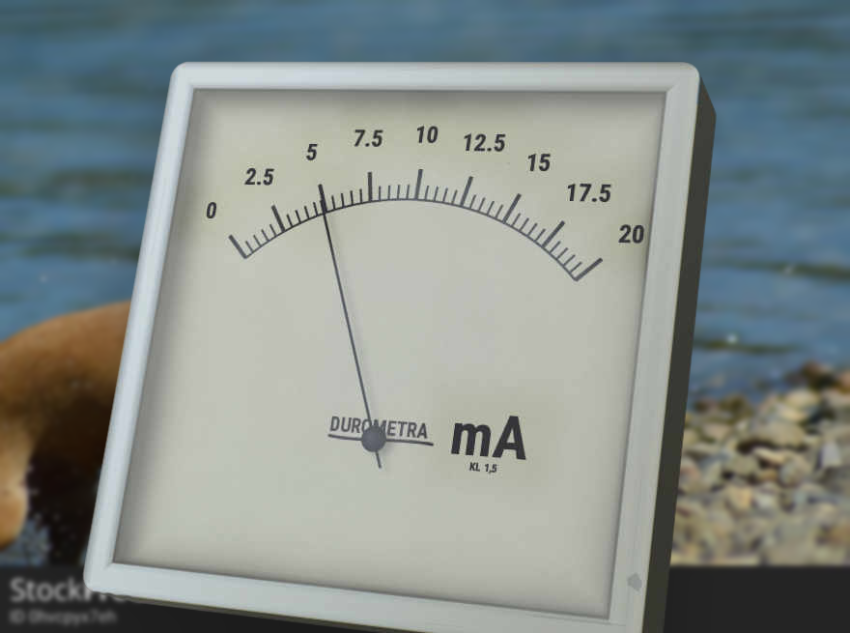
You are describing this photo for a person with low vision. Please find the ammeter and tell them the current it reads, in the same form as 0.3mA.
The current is 5mA
